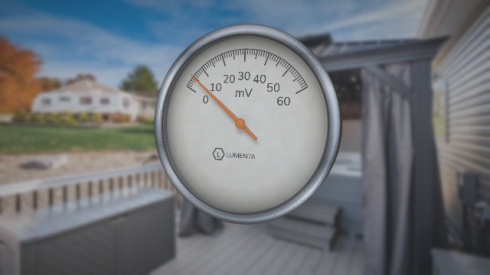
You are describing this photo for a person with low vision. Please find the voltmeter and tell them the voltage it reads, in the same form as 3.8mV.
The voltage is 5mV
